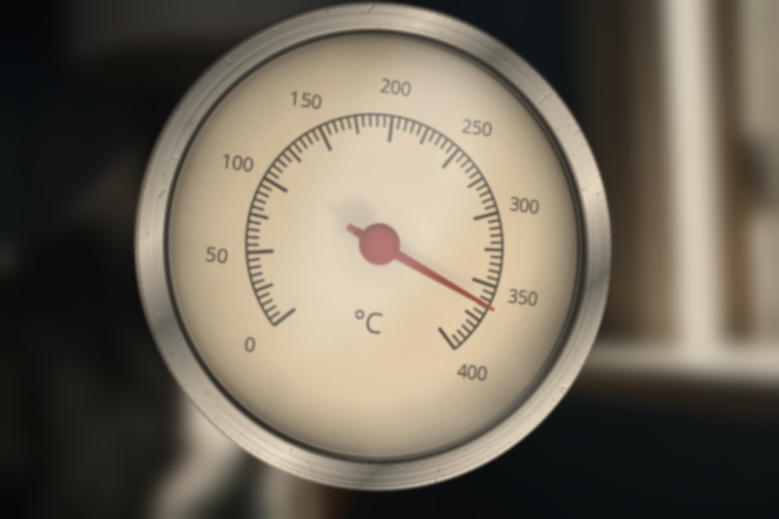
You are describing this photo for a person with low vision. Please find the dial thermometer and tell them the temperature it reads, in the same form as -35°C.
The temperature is 365°C
